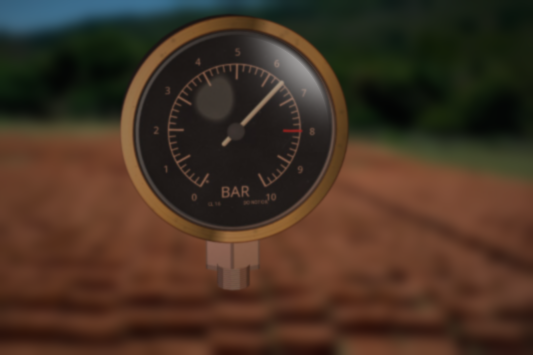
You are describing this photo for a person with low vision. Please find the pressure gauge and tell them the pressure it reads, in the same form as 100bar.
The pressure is 6.4bar
